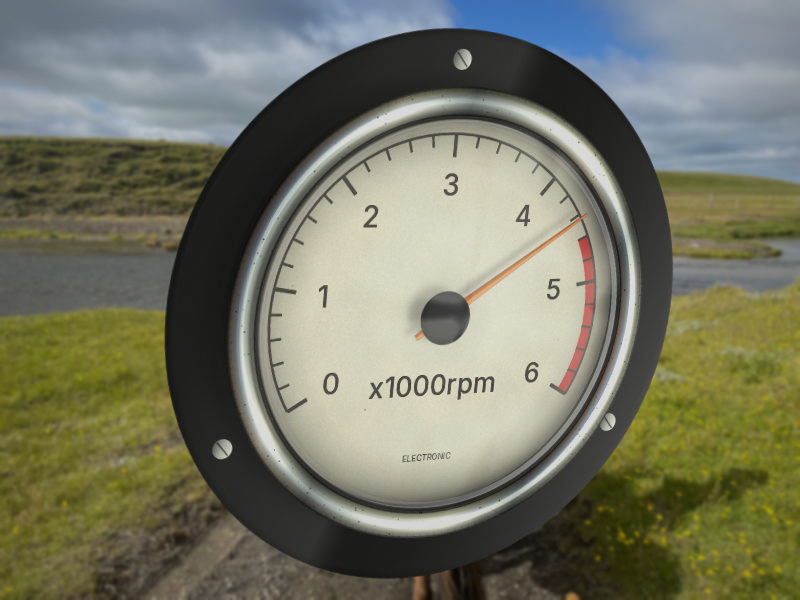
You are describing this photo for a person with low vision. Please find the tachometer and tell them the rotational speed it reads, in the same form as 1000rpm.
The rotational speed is 4400rpm
